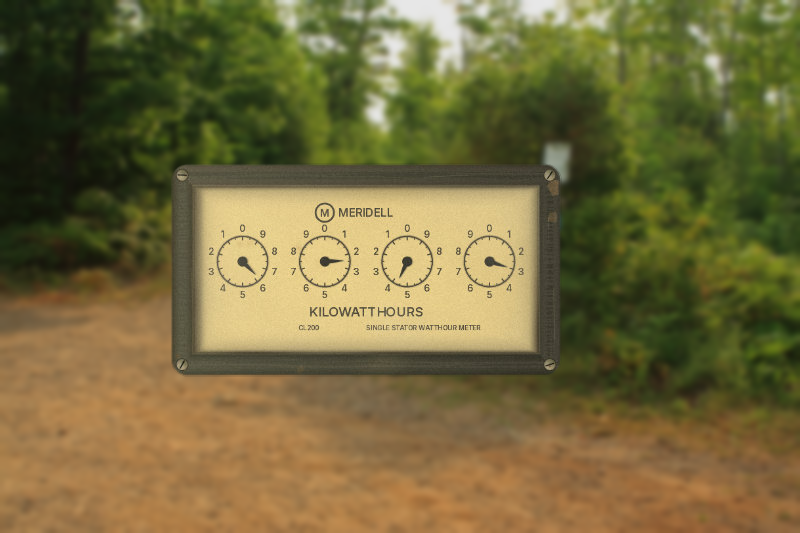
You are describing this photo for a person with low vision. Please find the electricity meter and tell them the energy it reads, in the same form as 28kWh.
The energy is 6243kWh
